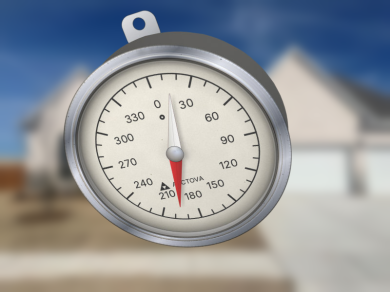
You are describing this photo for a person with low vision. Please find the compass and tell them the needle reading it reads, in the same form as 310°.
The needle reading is 195°
